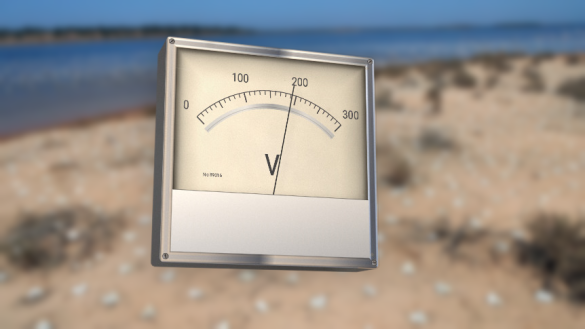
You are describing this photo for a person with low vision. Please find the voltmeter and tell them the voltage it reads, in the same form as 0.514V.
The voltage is 190V
